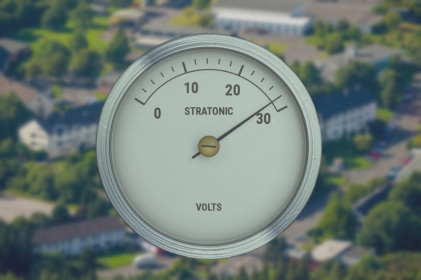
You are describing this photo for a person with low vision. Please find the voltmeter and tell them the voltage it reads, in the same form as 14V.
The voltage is 28V
